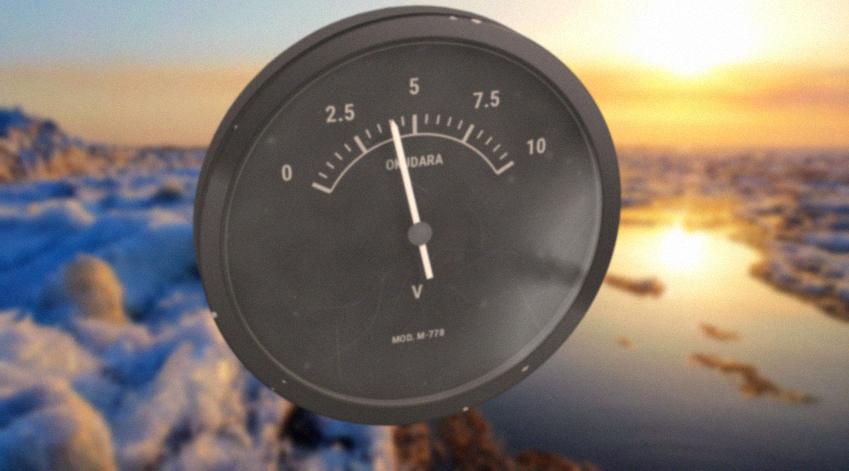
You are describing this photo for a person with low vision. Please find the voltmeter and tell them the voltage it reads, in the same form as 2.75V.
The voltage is 4V
